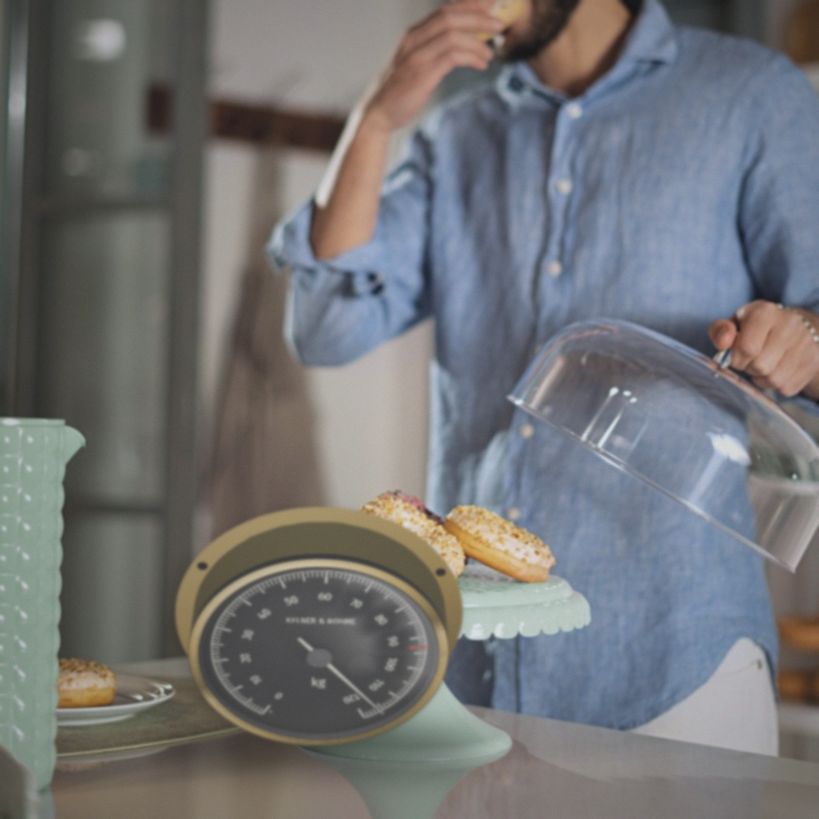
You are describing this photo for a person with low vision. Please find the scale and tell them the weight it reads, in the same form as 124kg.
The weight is 115kg
